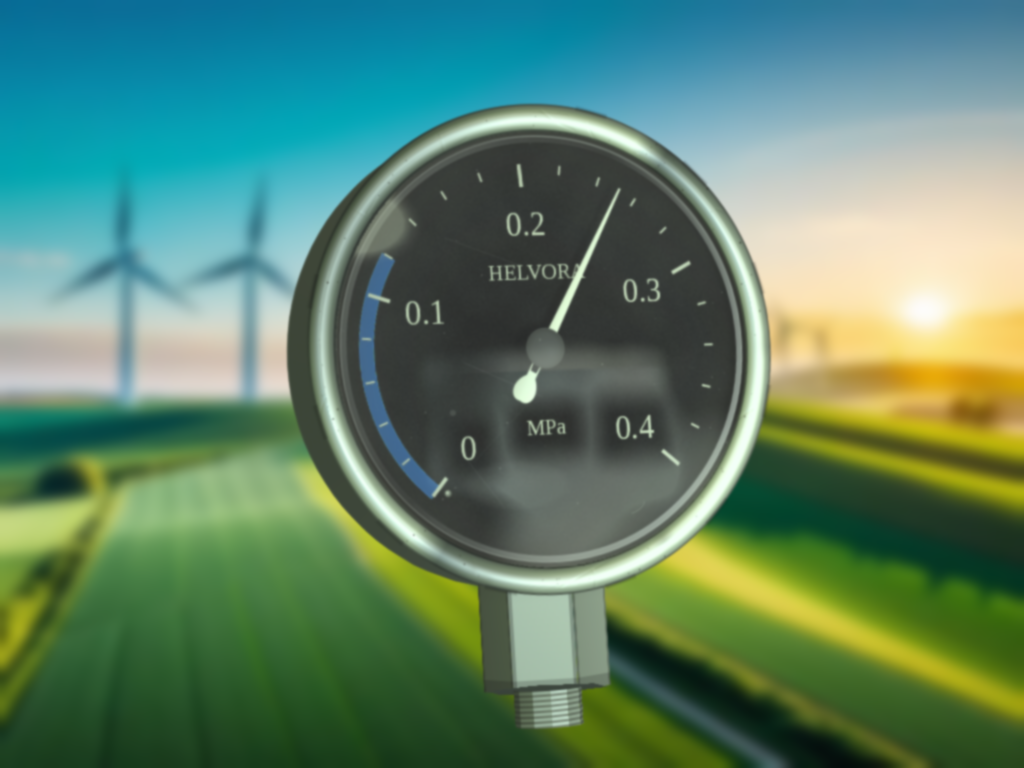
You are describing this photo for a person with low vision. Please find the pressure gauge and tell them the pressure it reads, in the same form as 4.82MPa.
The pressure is 0.25MPa
